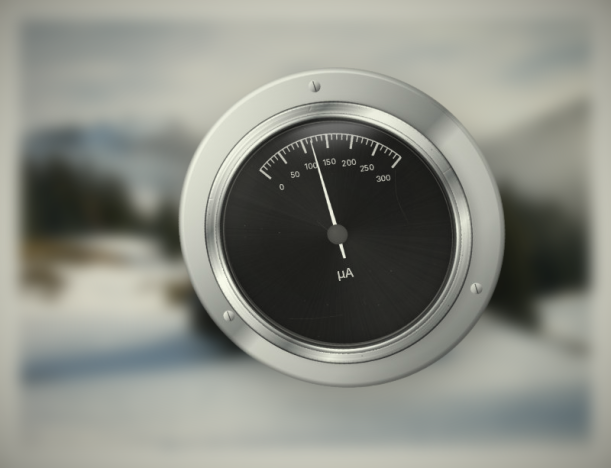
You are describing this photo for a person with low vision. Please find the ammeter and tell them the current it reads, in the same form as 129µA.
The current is 120µA
